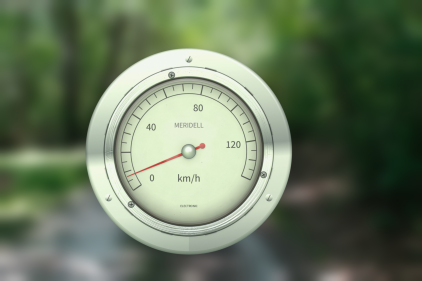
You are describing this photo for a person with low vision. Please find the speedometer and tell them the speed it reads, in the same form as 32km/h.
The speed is 7.5km/h
